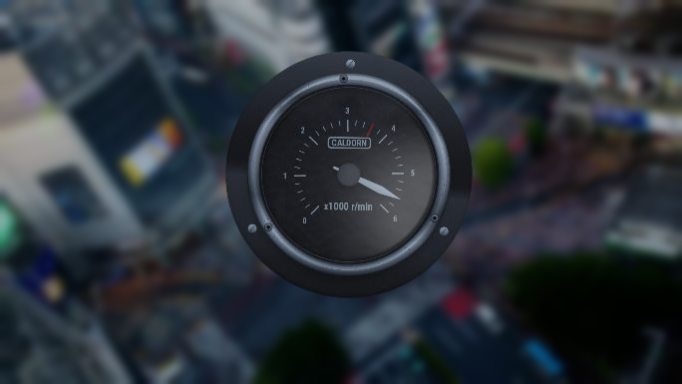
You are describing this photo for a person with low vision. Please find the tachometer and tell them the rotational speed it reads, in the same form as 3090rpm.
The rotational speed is 5600rpm
